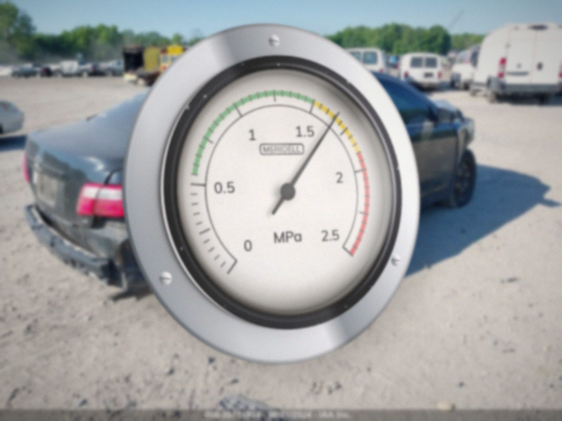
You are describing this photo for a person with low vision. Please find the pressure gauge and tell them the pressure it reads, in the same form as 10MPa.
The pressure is 1.65MPa
